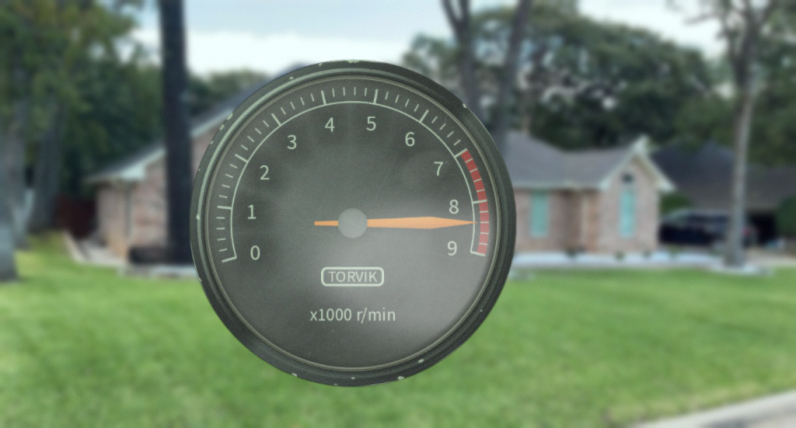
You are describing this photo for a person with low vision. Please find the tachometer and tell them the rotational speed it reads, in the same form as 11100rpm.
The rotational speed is 8400rpm
